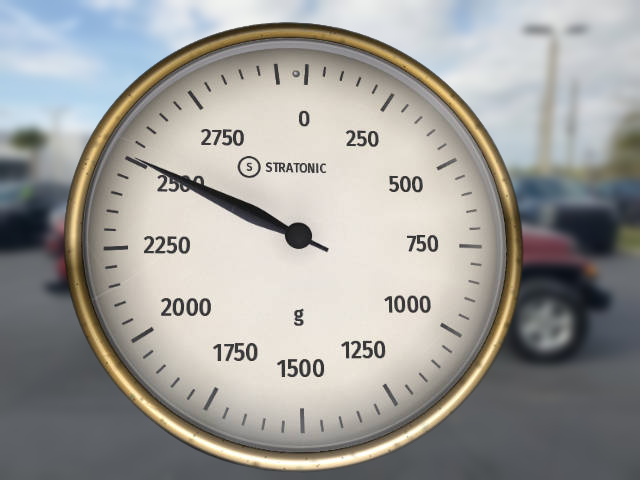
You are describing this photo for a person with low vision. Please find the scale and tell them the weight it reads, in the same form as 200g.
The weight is 2500g
